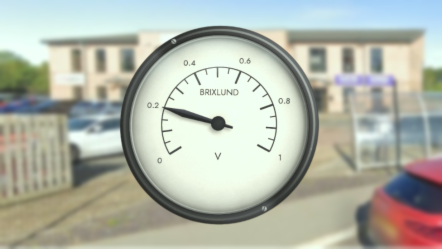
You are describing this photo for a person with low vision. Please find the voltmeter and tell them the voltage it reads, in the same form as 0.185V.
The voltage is 0.2V
